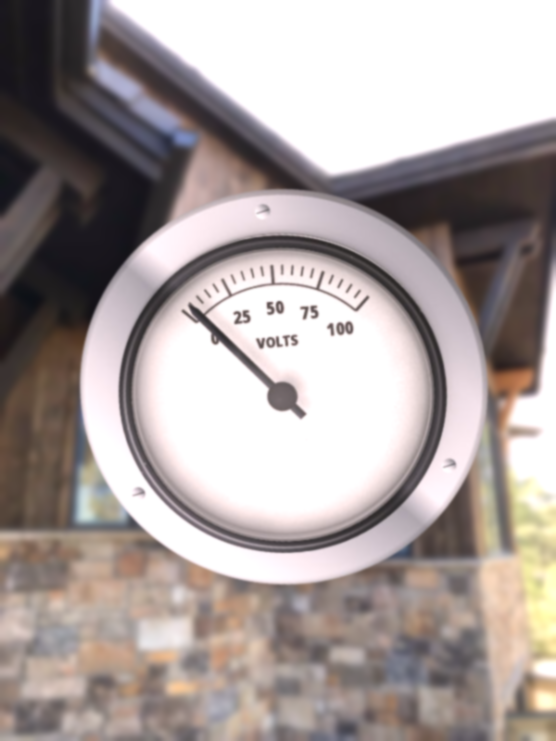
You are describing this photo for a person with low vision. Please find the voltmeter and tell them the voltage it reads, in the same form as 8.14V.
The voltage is 5V
